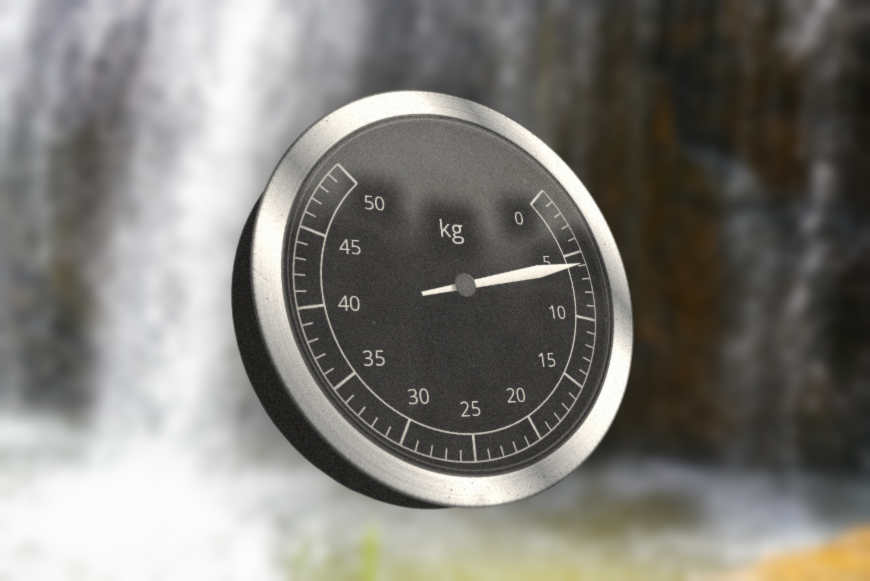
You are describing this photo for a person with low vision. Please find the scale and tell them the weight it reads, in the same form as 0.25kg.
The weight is 6kg
